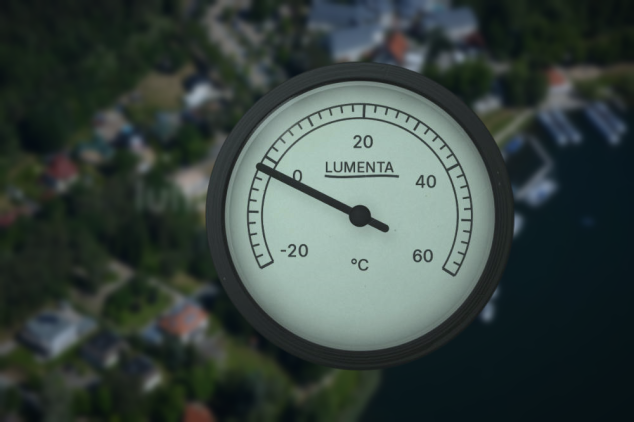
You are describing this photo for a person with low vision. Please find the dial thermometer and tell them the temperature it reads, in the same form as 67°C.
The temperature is -2°C
